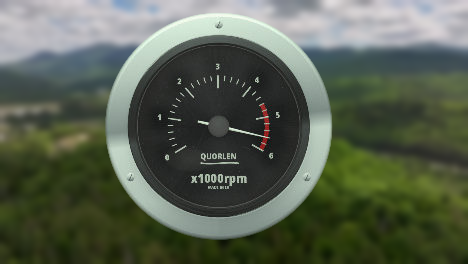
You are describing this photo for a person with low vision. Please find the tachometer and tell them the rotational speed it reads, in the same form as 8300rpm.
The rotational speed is 5600rpm
